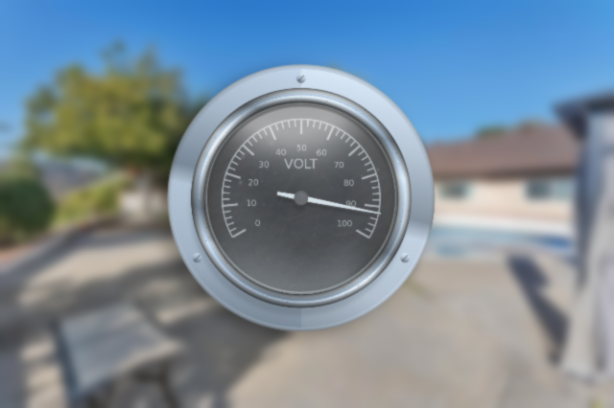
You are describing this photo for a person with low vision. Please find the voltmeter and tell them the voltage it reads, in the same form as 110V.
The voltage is 92V
